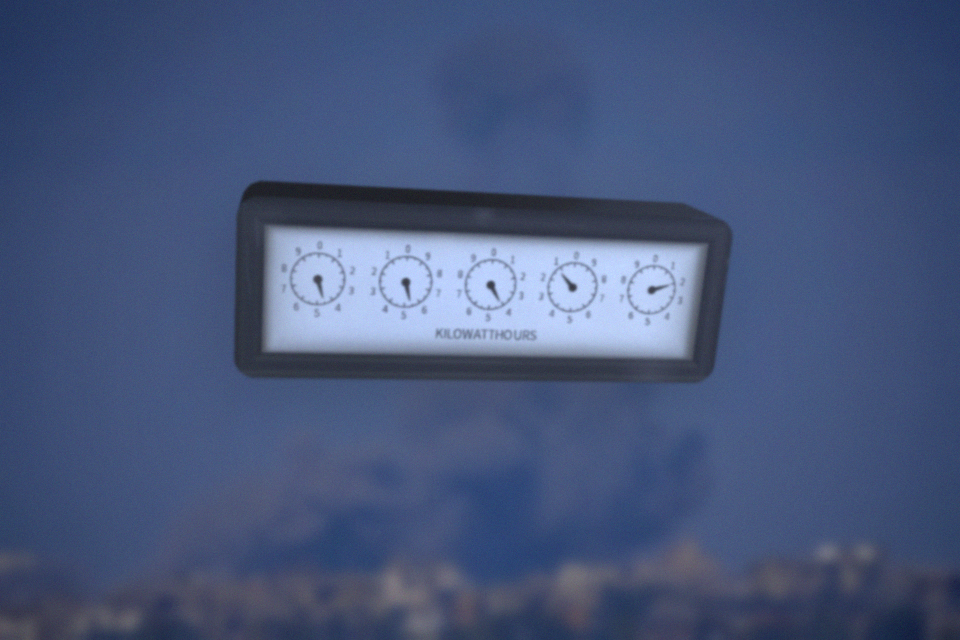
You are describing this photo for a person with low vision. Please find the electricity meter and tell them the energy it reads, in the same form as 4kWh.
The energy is 45412kWh
